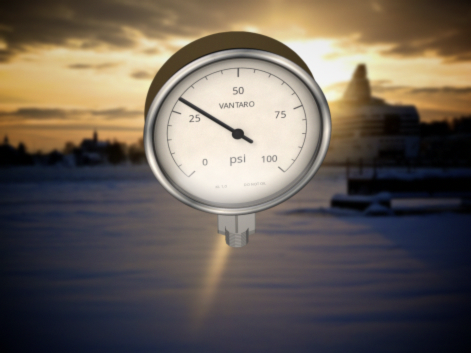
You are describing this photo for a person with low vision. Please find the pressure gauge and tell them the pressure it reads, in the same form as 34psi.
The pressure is 30psi
